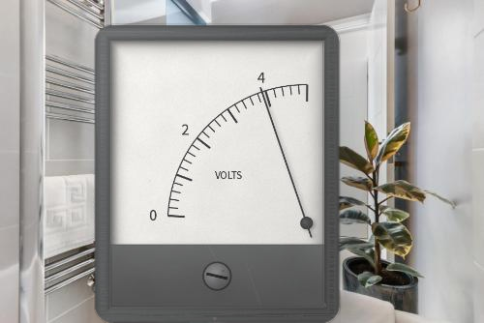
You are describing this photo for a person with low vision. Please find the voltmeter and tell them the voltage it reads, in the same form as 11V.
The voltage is 3.9V
